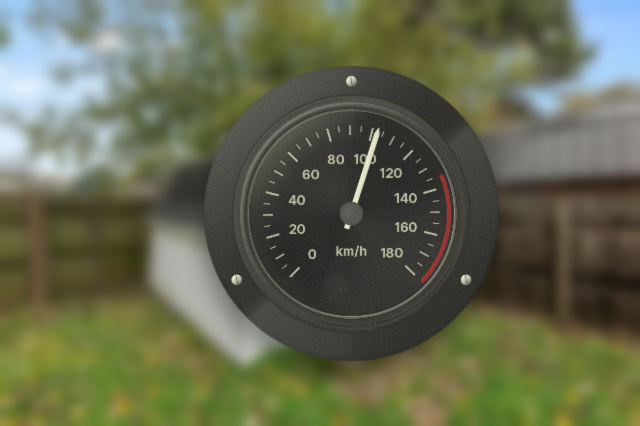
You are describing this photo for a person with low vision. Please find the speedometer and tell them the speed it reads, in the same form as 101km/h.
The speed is 102.5km/h
